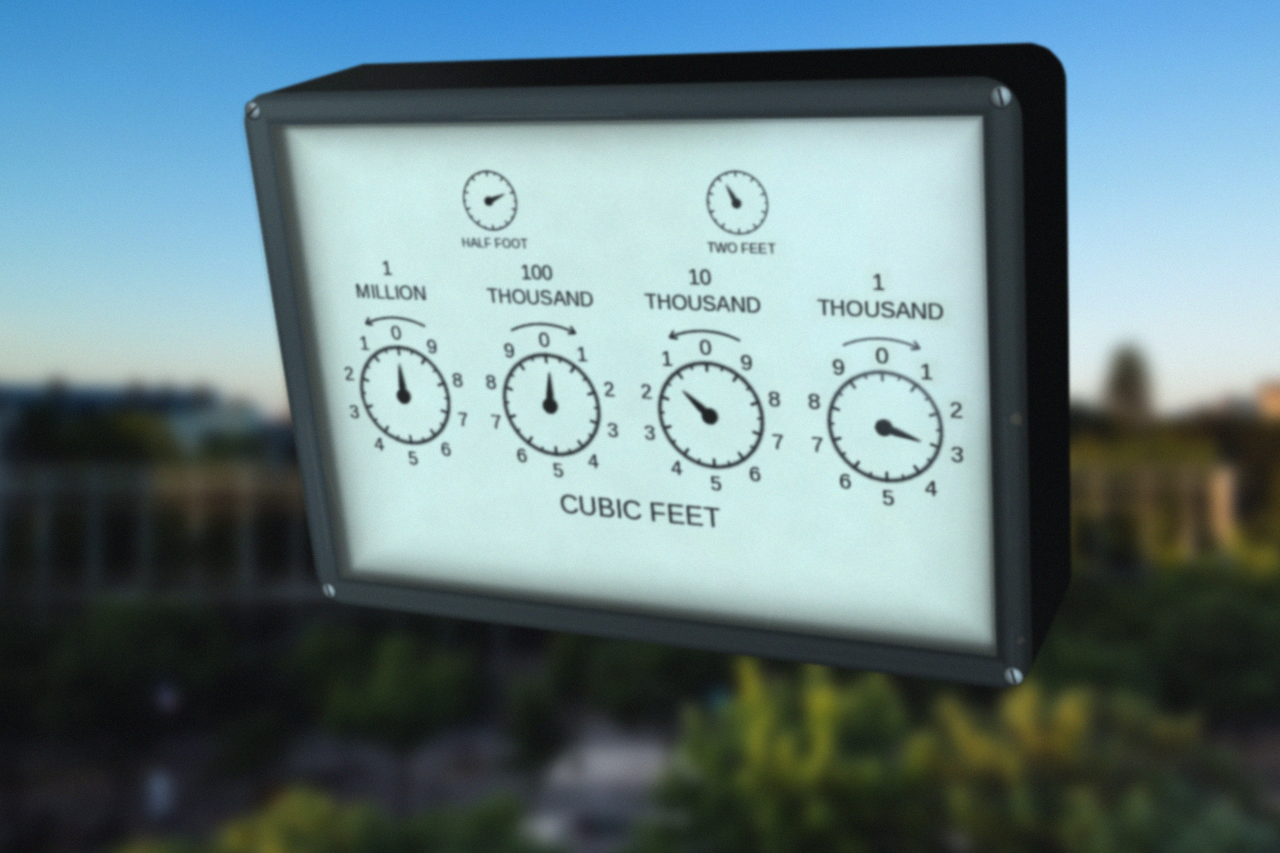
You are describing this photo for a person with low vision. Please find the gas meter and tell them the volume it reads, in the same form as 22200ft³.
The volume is 1300ft³
